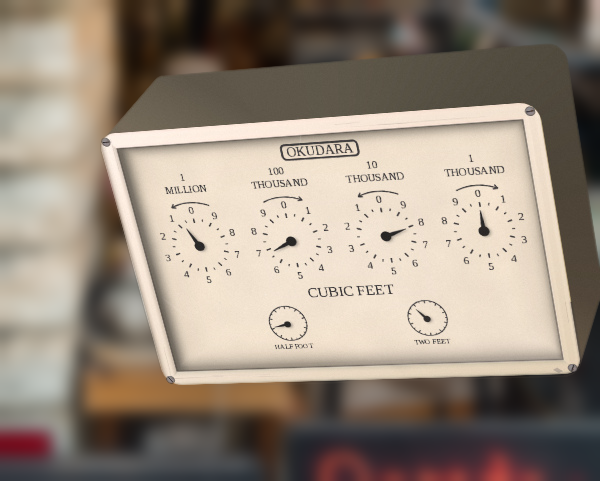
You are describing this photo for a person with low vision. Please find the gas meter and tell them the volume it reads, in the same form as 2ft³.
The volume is 68000ft³
